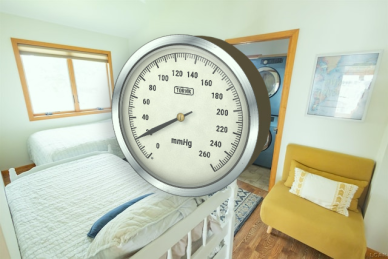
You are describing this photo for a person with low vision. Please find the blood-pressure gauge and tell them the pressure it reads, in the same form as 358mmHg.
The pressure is 20mmHg
